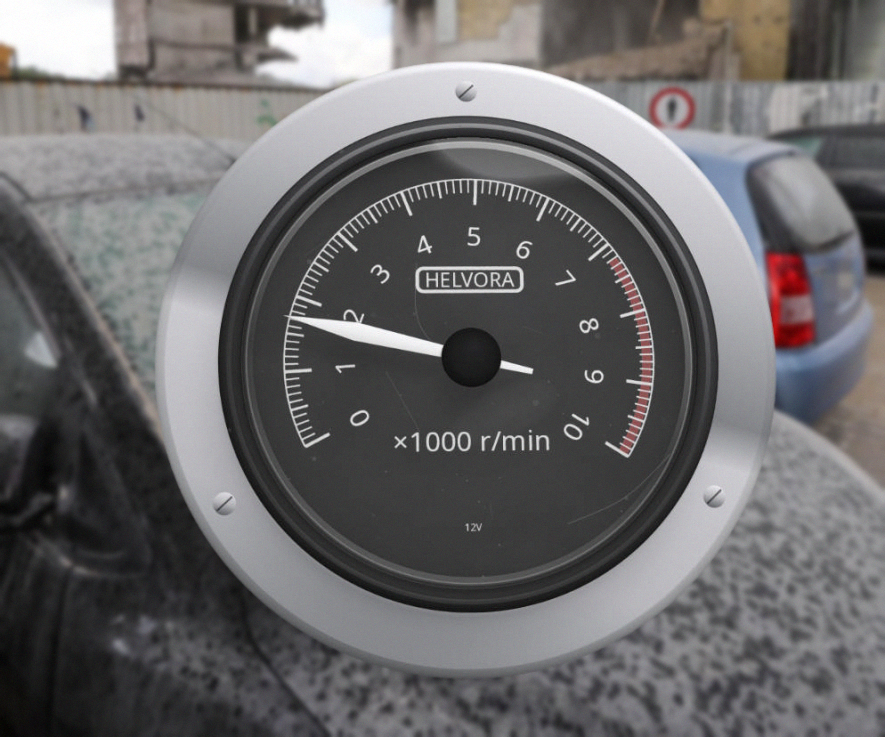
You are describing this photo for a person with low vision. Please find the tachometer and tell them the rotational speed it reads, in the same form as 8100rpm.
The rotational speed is 1700rpm
